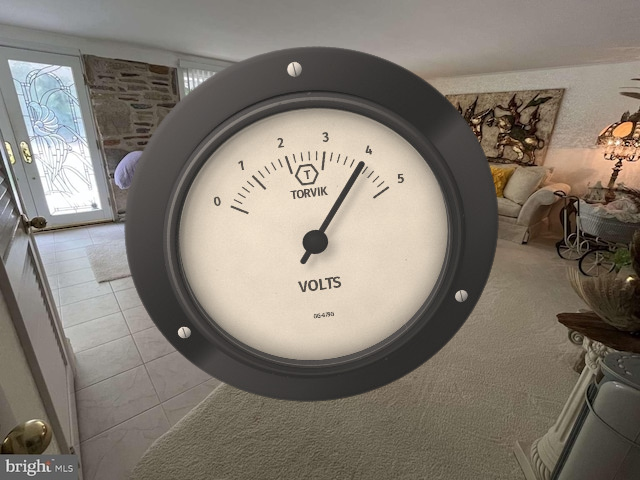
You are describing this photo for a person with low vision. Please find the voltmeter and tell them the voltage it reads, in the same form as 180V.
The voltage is 4V
